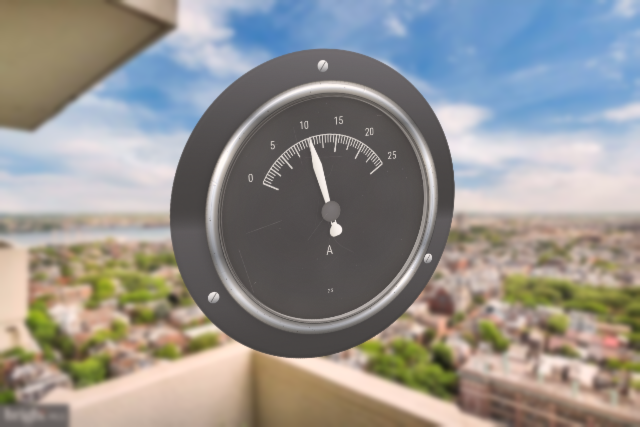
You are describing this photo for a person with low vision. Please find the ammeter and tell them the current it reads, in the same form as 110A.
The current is 10A
